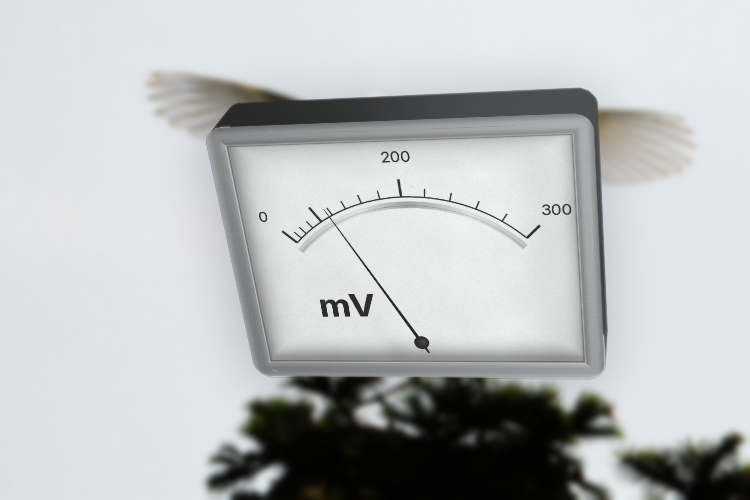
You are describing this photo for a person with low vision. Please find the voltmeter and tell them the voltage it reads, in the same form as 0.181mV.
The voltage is 120mV
